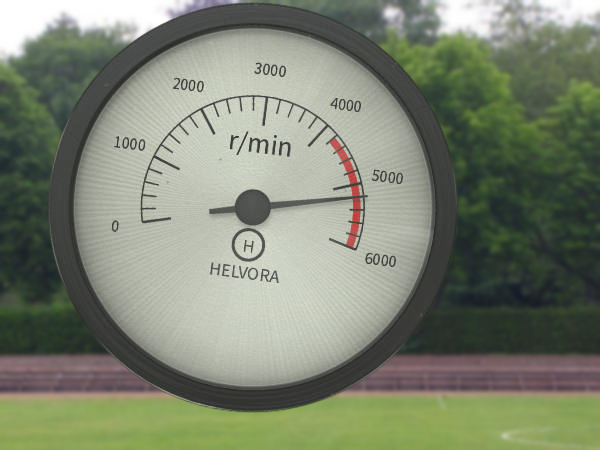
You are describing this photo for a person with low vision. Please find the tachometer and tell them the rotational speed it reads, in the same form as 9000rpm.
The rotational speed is 5200rpm
